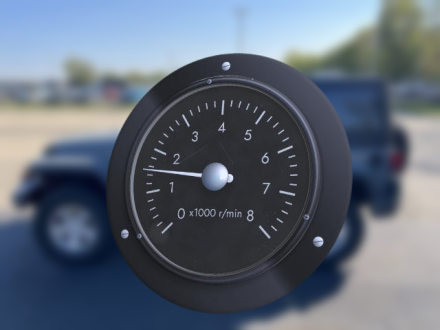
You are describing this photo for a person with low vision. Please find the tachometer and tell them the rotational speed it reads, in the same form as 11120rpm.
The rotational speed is 1500rpm
